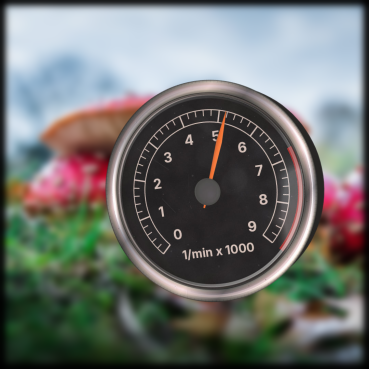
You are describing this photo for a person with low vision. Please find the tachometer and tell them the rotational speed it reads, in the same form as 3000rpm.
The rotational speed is 5200rpm
